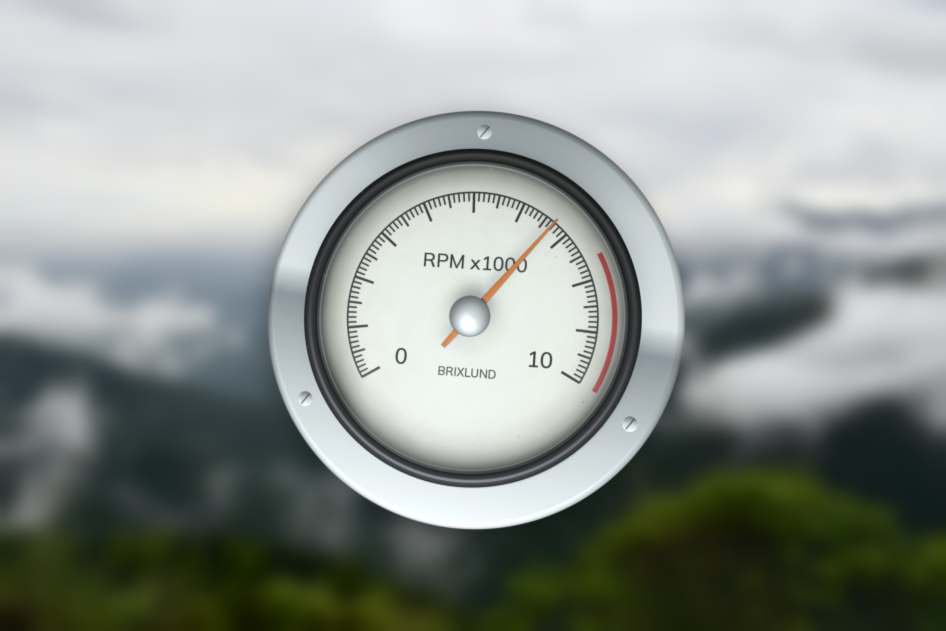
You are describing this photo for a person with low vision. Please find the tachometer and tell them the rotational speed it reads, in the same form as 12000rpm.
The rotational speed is 6700rpm
